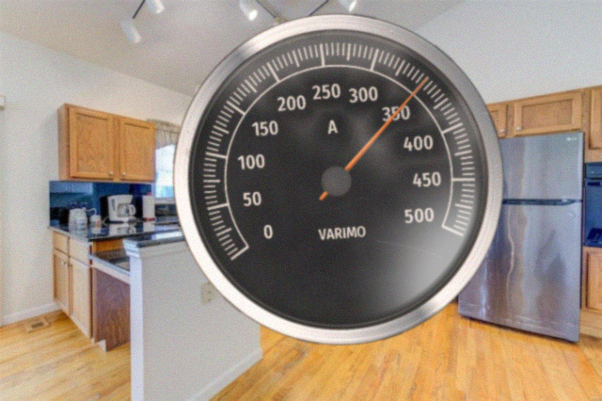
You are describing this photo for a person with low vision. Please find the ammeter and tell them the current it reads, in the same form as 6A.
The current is 350A
